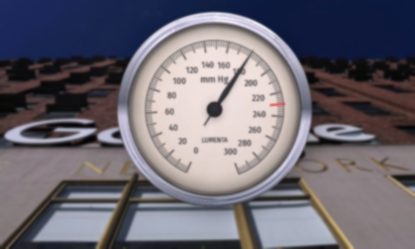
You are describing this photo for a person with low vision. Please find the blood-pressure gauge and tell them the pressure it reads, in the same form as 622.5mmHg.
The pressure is 180mmHg
